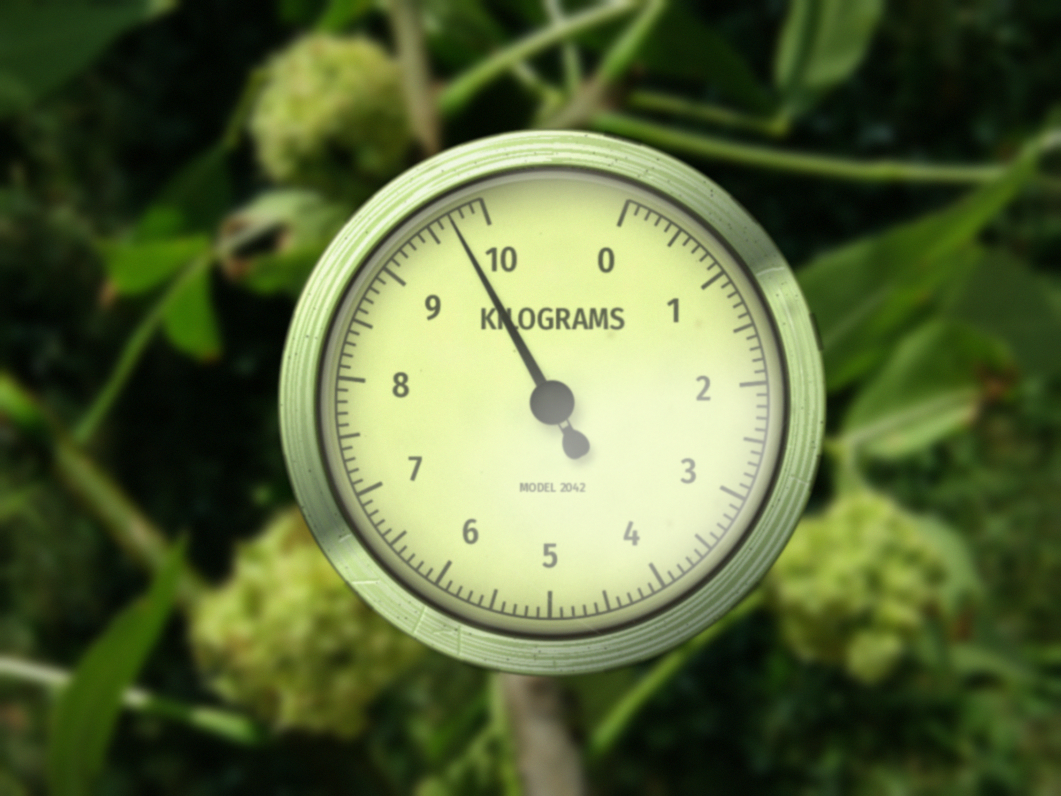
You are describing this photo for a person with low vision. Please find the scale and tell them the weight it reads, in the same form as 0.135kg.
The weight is 9.7kg
